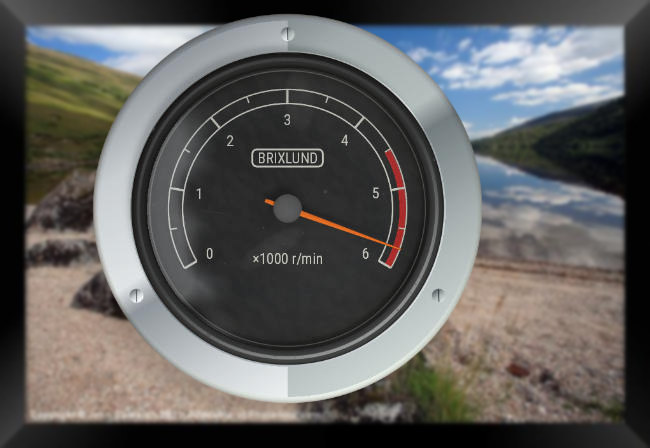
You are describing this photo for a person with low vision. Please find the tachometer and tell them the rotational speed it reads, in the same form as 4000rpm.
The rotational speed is 5750rpm
